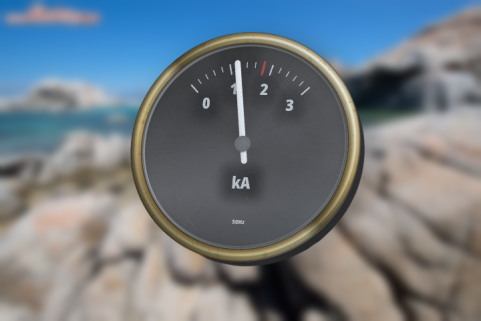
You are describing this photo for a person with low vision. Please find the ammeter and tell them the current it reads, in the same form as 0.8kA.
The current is 1.2kA
